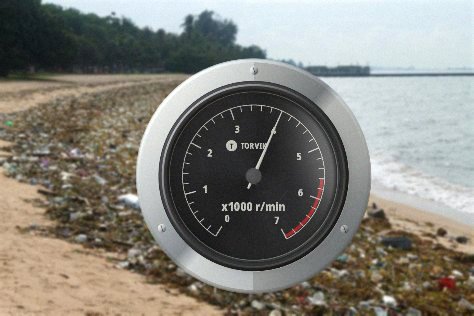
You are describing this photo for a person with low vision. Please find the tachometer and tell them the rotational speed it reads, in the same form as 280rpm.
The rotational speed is 4000rpm
